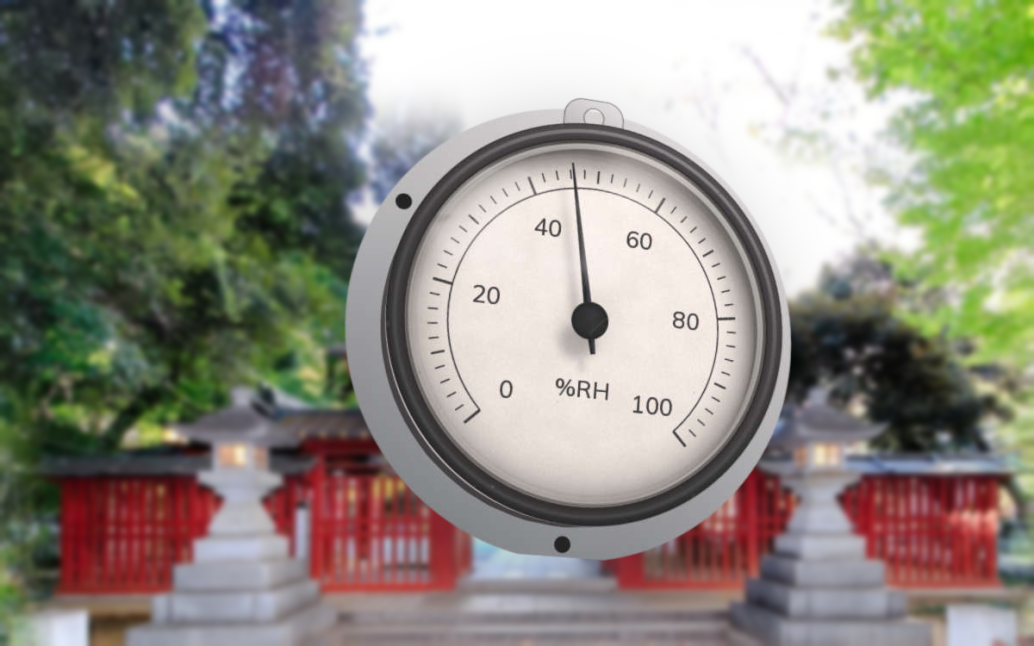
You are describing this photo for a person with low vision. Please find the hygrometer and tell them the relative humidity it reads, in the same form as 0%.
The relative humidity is 46%
